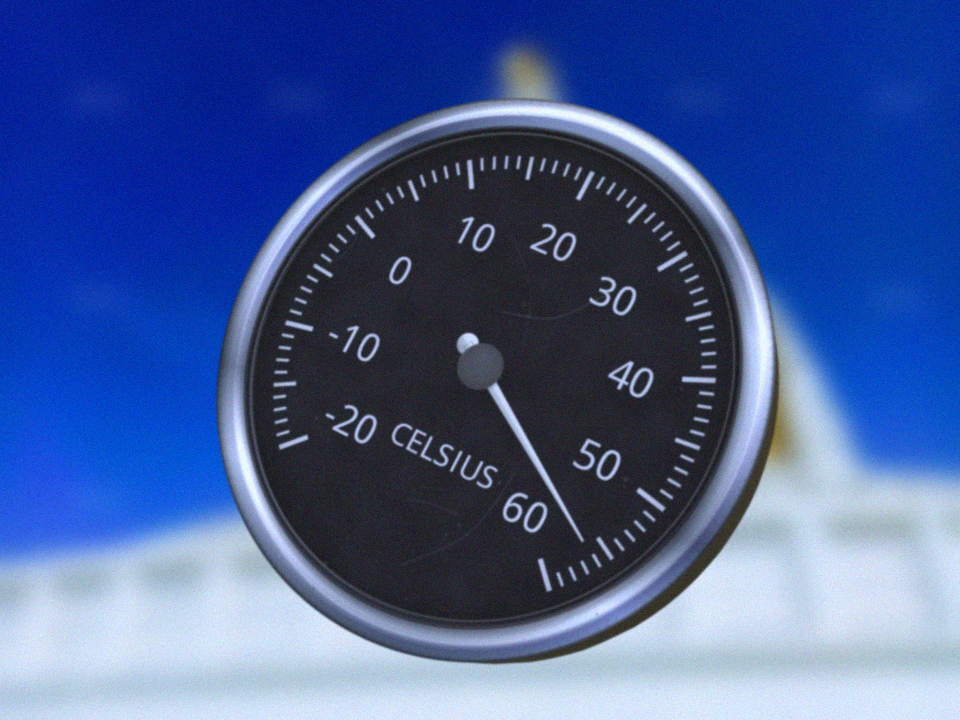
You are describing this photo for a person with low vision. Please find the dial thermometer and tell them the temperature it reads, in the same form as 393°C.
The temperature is 56°C
